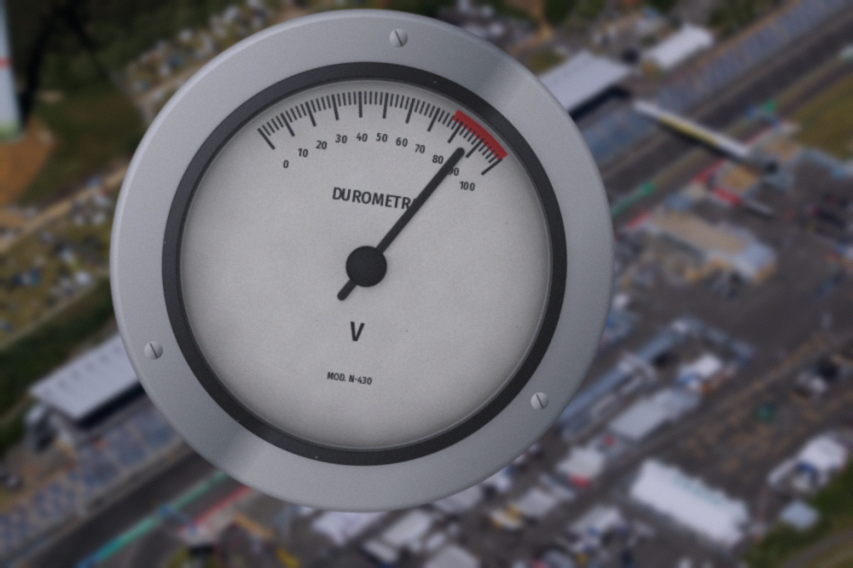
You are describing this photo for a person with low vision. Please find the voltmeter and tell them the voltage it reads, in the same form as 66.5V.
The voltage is 86V
